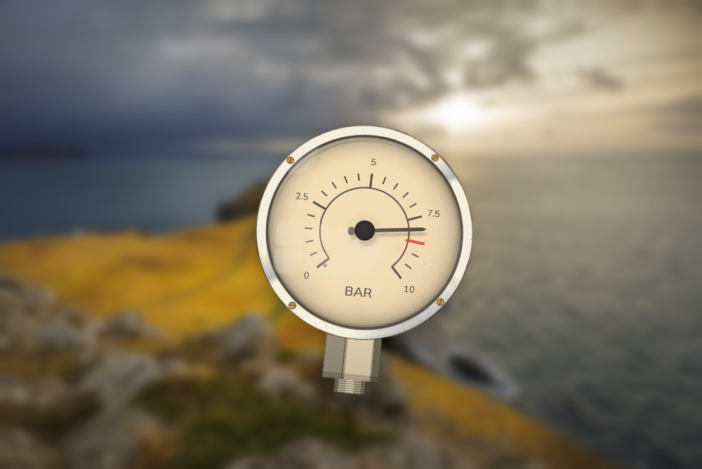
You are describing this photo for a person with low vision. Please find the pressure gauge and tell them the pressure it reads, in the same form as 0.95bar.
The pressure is 8bar
